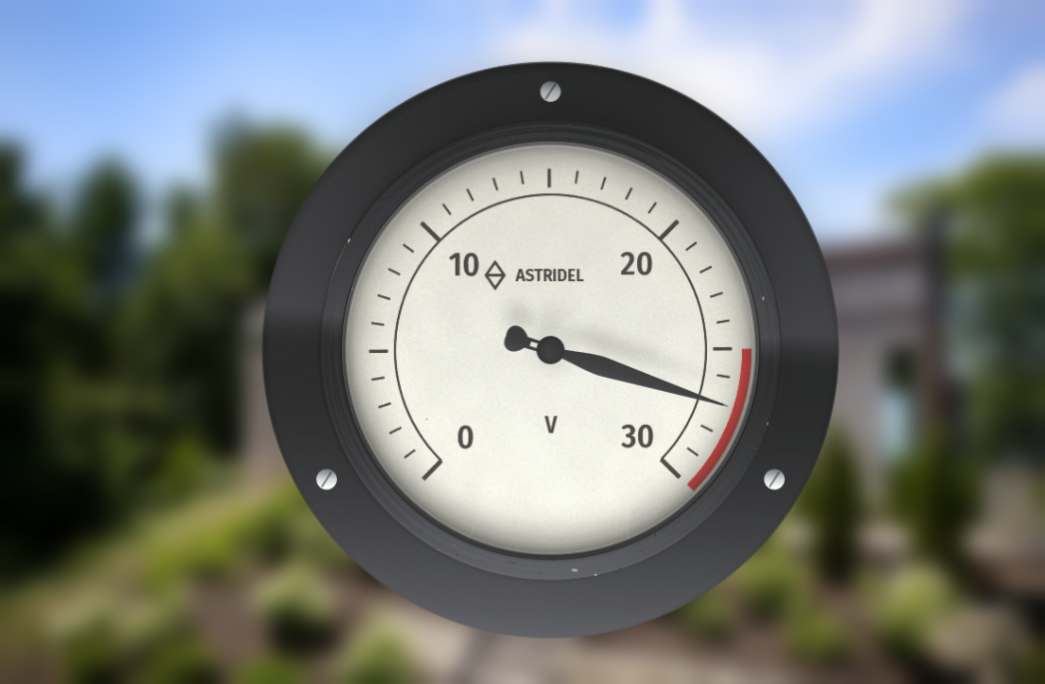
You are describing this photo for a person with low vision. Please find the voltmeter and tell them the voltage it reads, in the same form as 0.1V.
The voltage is 27V
